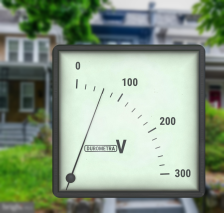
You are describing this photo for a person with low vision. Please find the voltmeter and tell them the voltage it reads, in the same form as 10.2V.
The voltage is 60V
